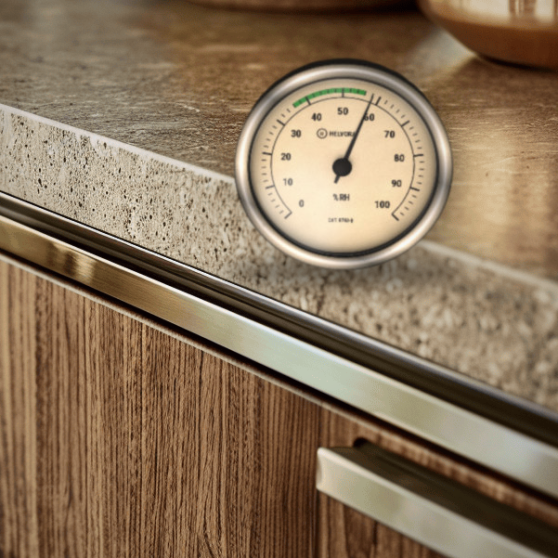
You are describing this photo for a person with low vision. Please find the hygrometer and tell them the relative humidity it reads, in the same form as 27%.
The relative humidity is 58%
